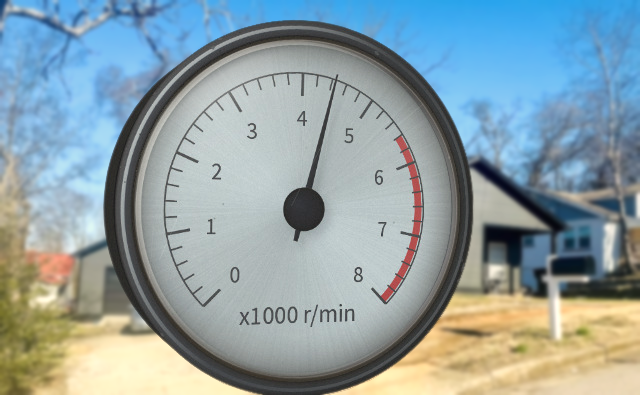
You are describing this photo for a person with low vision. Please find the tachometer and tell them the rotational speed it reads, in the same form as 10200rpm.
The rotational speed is 4400rpm
